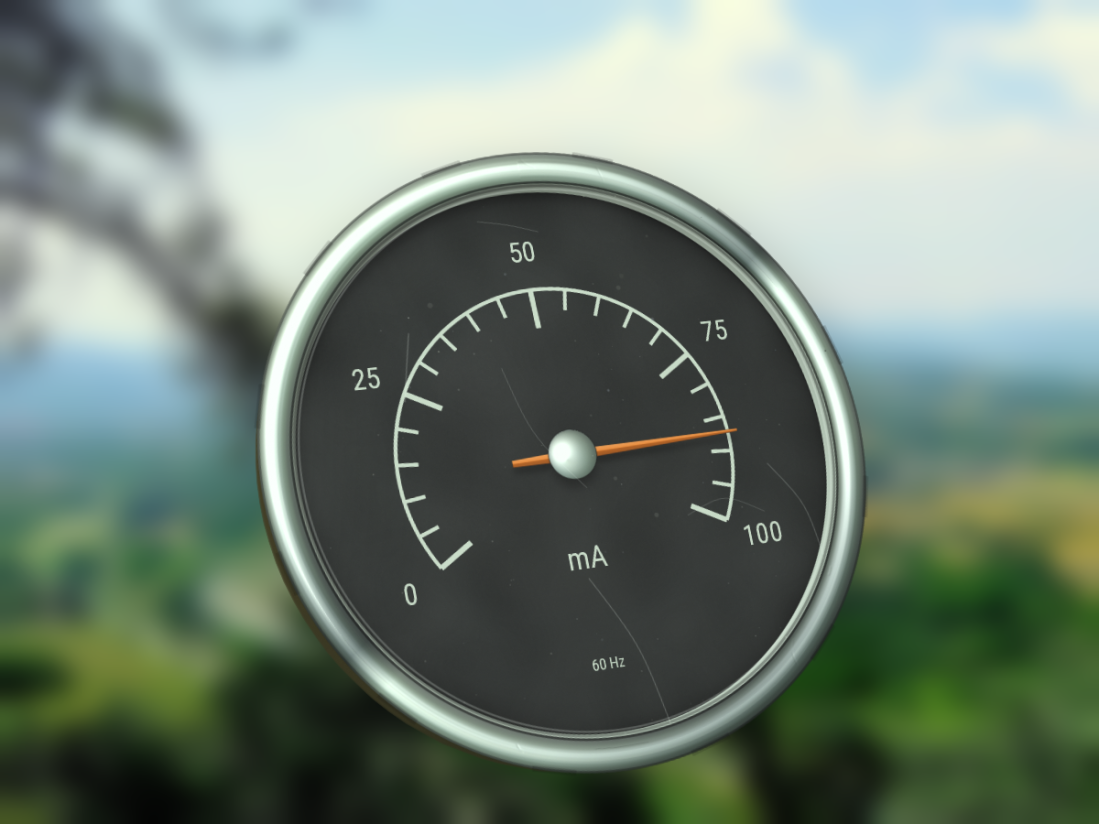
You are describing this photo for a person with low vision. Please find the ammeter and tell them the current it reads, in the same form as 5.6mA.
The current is 87.5mA
